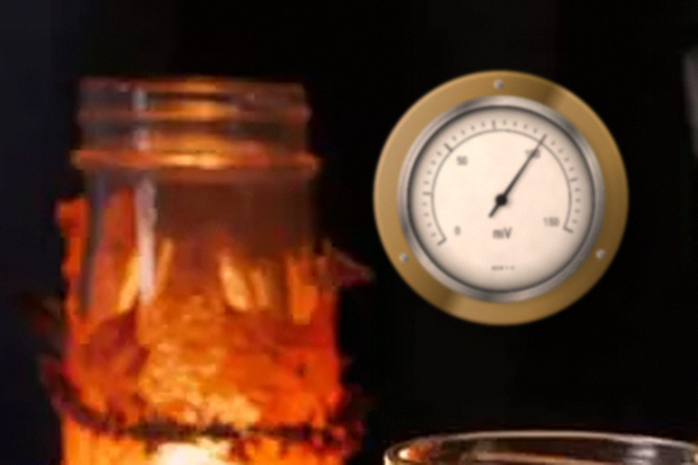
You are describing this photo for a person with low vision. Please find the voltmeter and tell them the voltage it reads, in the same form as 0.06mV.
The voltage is 100mV
